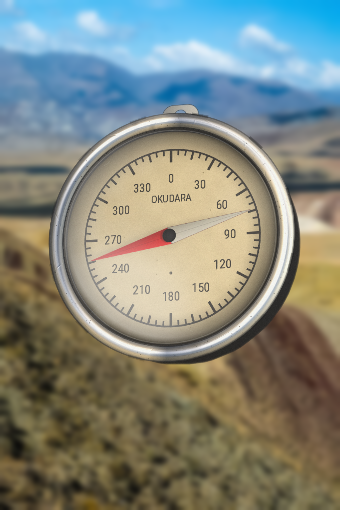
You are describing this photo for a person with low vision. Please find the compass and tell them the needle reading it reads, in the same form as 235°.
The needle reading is 255°
